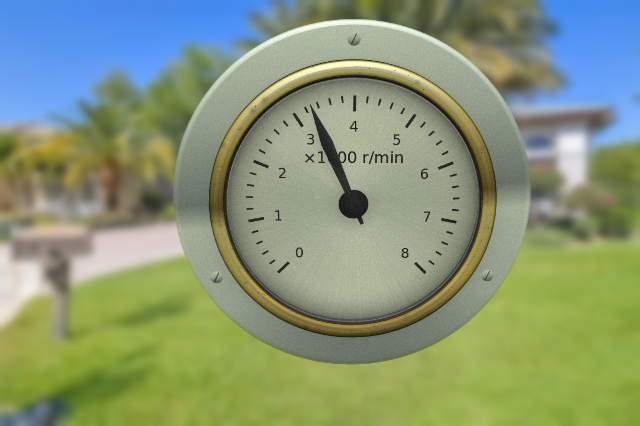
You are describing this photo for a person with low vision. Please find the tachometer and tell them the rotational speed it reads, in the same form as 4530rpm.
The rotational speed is 3300rpm
